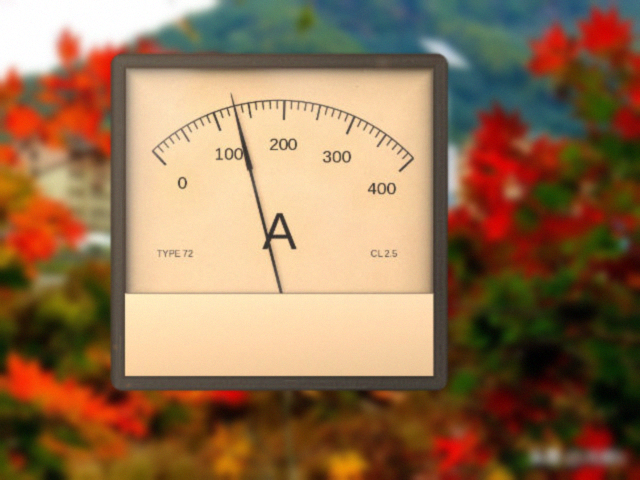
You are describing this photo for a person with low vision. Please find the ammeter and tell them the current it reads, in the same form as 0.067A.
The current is 130A
